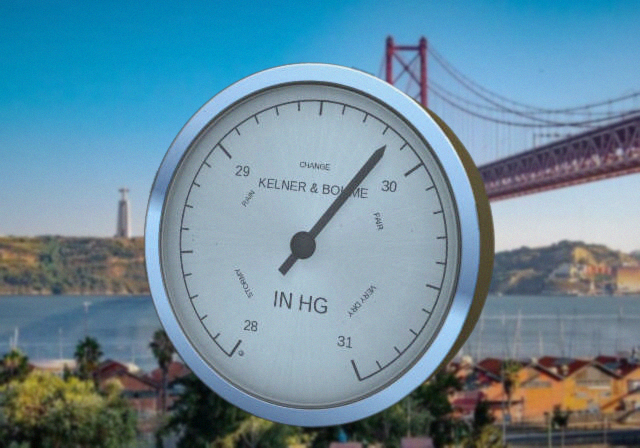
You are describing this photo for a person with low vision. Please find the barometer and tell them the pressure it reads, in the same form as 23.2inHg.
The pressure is 29.85inHg
